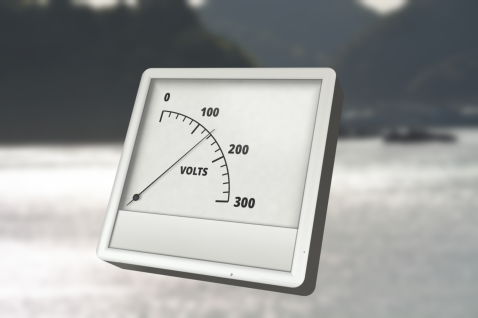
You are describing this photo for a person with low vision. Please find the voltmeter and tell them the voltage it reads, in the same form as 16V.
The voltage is 140V
